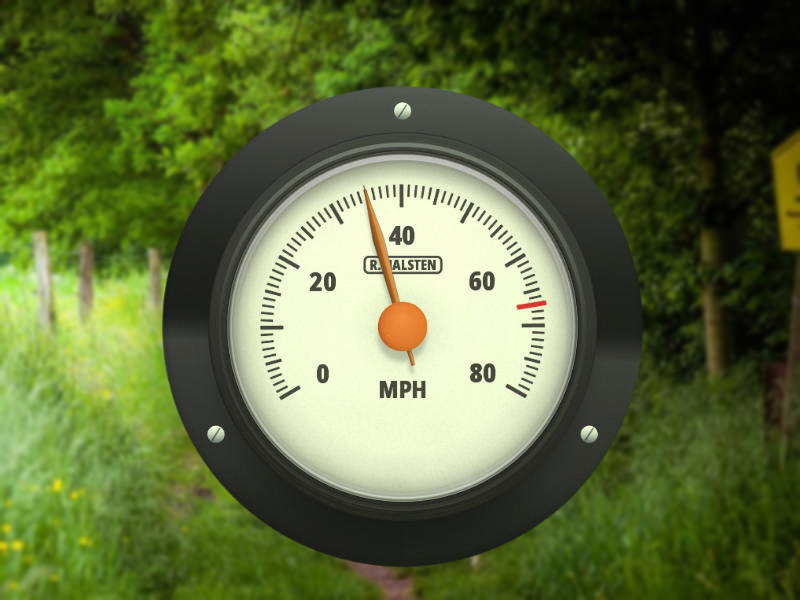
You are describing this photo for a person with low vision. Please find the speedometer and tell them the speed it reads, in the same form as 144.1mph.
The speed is 35mph
